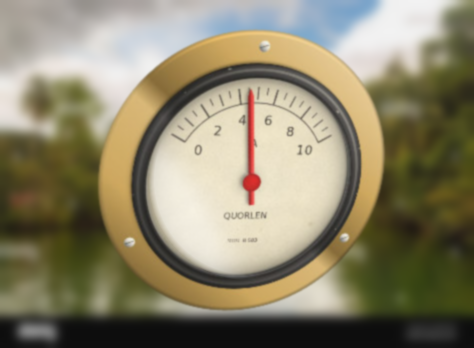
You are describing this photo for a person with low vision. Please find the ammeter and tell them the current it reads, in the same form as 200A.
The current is 4.5A
